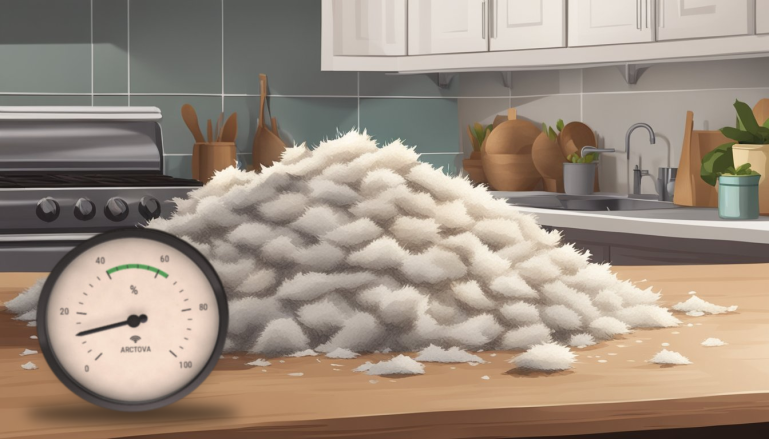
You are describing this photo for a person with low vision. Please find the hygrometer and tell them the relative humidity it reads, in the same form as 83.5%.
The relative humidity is 12%
